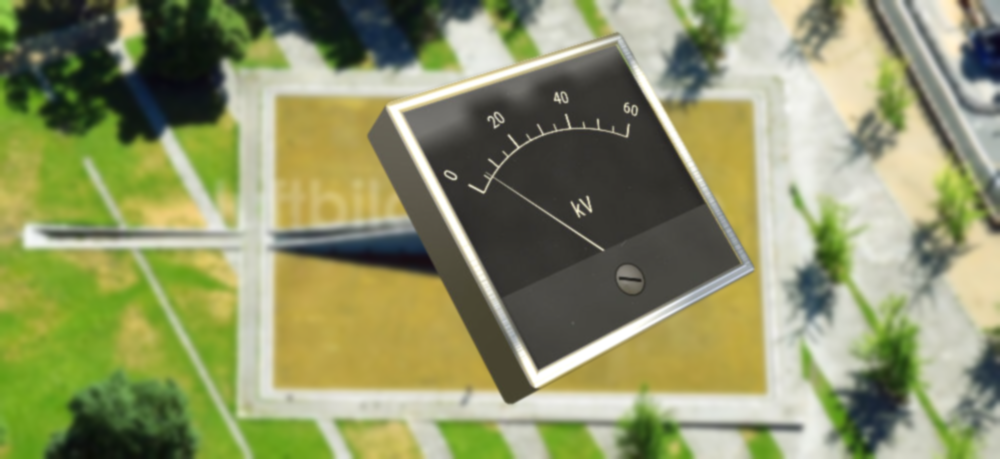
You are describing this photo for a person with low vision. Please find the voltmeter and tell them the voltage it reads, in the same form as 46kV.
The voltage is 5kV
